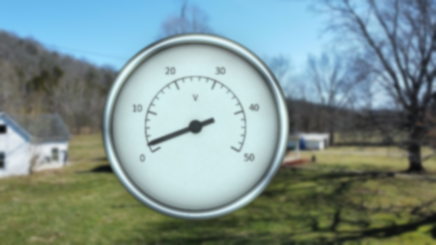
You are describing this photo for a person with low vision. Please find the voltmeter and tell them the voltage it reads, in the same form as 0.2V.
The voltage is 2V
